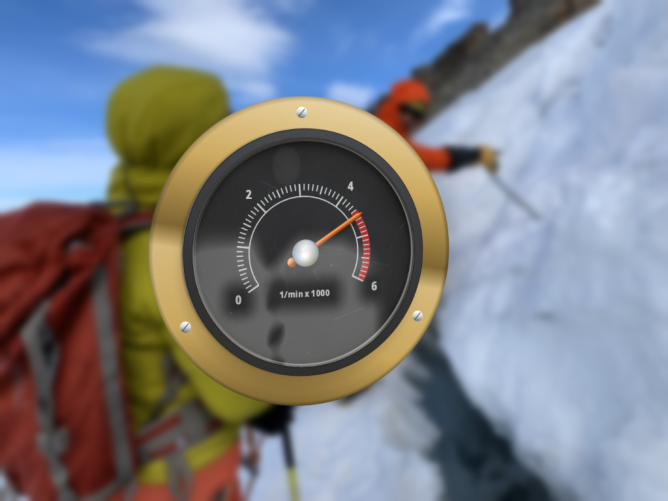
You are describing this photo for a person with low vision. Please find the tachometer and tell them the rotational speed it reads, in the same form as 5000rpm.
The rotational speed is 4500rpm
